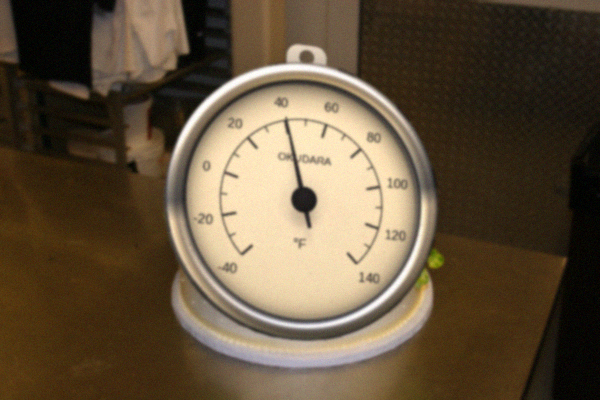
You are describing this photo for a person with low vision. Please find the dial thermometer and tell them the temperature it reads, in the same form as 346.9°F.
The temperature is 40°F
